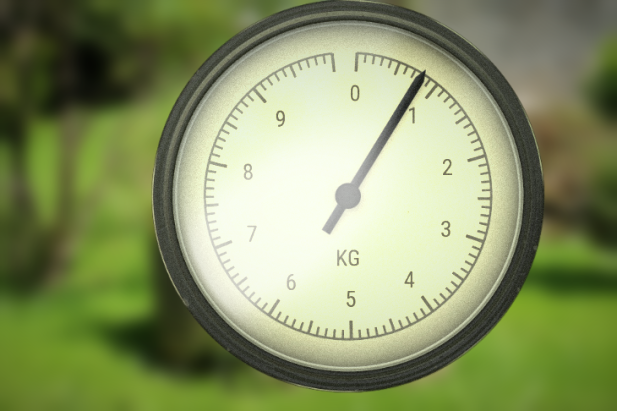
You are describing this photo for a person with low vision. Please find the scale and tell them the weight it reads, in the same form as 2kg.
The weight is 0.8kg
